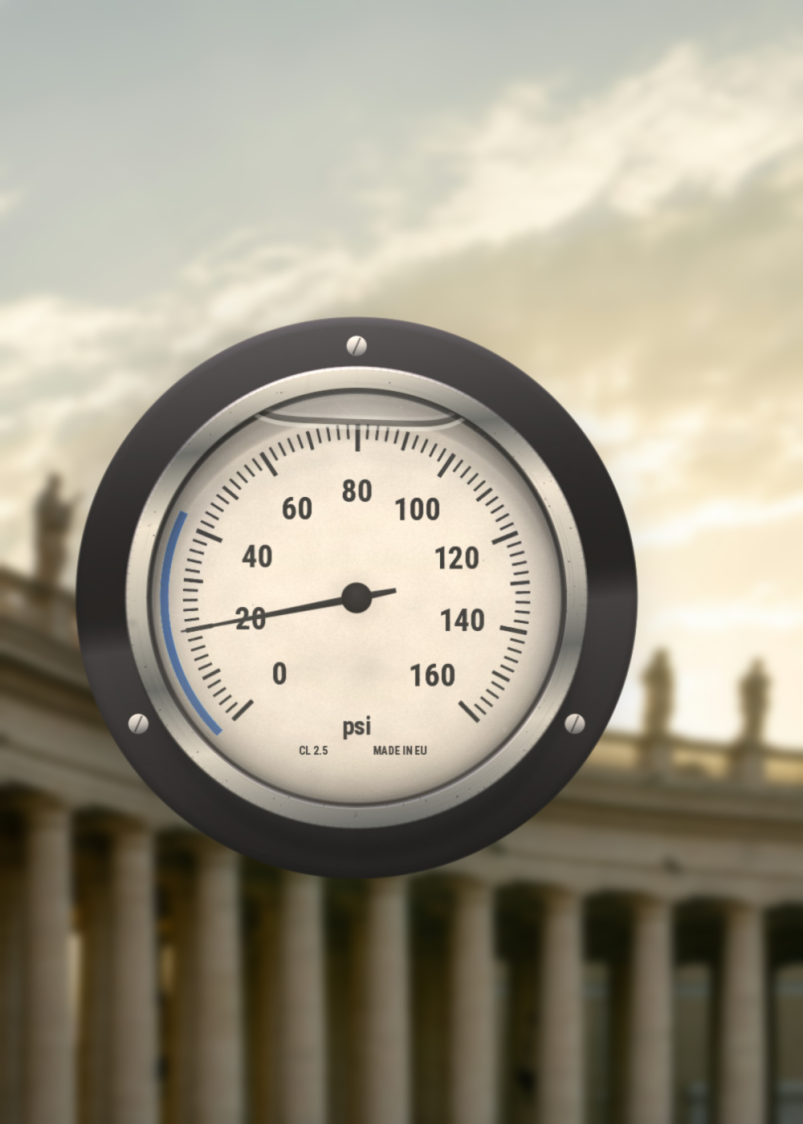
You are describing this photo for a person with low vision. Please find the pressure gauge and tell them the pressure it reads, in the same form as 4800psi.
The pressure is 20psi
